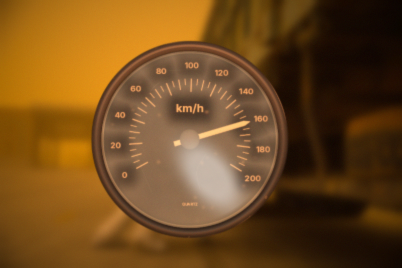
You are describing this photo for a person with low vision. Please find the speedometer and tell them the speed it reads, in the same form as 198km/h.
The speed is 160km/h
